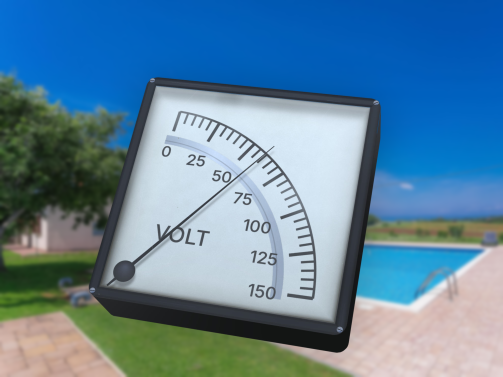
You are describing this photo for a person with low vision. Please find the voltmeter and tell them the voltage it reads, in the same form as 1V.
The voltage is 60V
